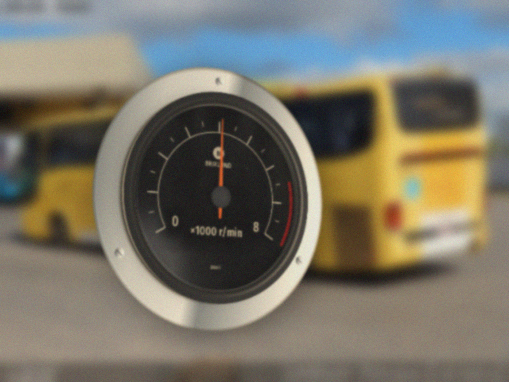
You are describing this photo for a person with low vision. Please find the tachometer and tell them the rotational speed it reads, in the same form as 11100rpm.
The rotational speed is 4000rpm
